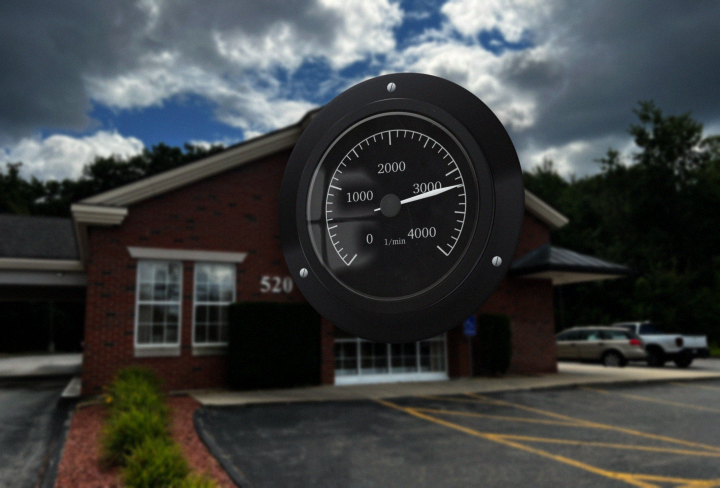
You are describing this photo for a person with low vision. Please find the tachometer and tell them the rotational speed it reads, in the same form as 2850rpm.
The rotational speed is 3200rpm
